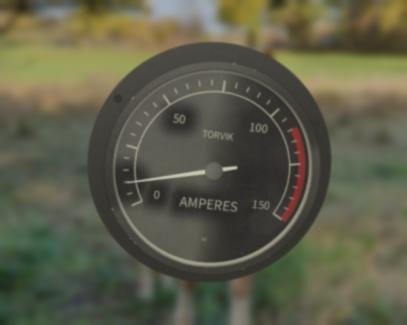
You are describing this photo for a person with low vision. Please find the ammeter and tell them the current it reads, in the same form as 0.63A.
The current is 10A
